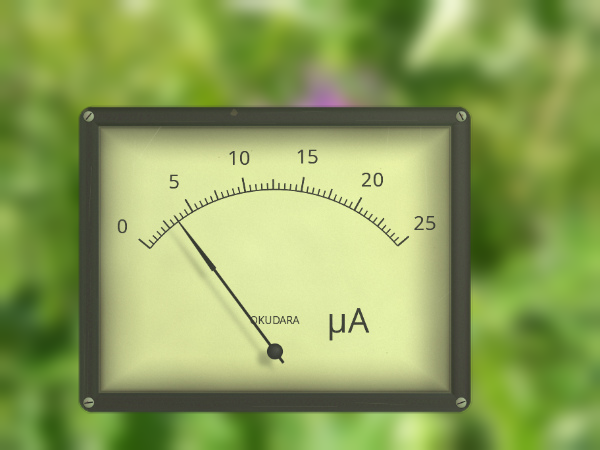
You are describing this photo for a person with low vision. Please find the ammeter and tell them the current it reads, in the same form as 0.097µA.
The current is 3.5µA
